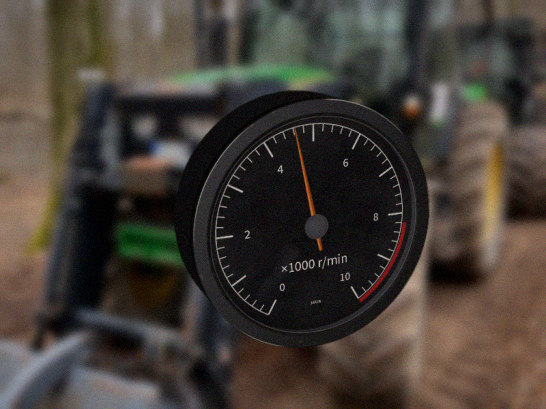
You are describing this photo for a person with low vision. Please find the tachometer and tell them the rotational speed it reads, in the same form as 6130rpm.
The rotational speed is 4600rpm
